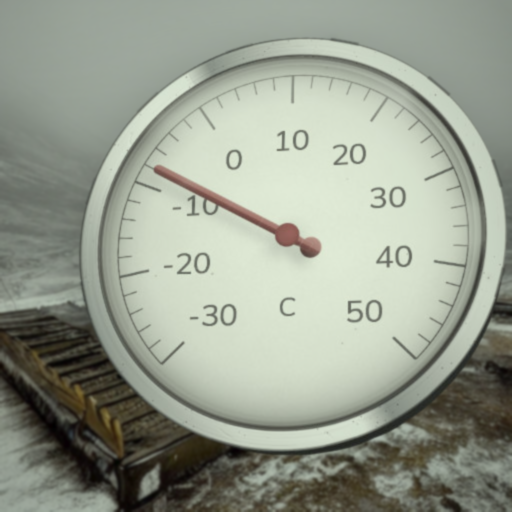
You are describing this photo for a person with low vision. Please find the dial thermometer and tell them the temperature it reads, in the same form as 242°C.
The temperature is -8°C
